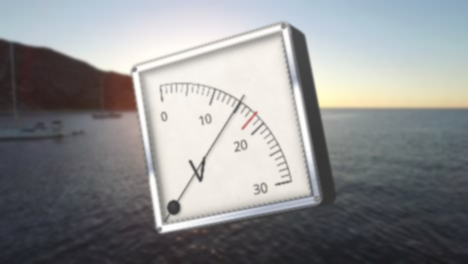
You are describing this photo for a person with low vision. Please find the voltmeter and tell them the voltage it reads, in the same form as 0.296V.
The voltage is 15V
